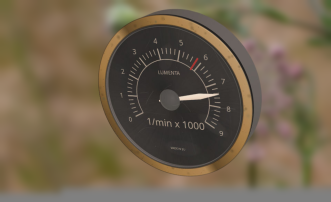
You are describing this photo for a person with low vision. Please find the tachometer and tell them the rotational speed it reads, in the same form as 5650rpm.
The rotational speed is 7400rpm
